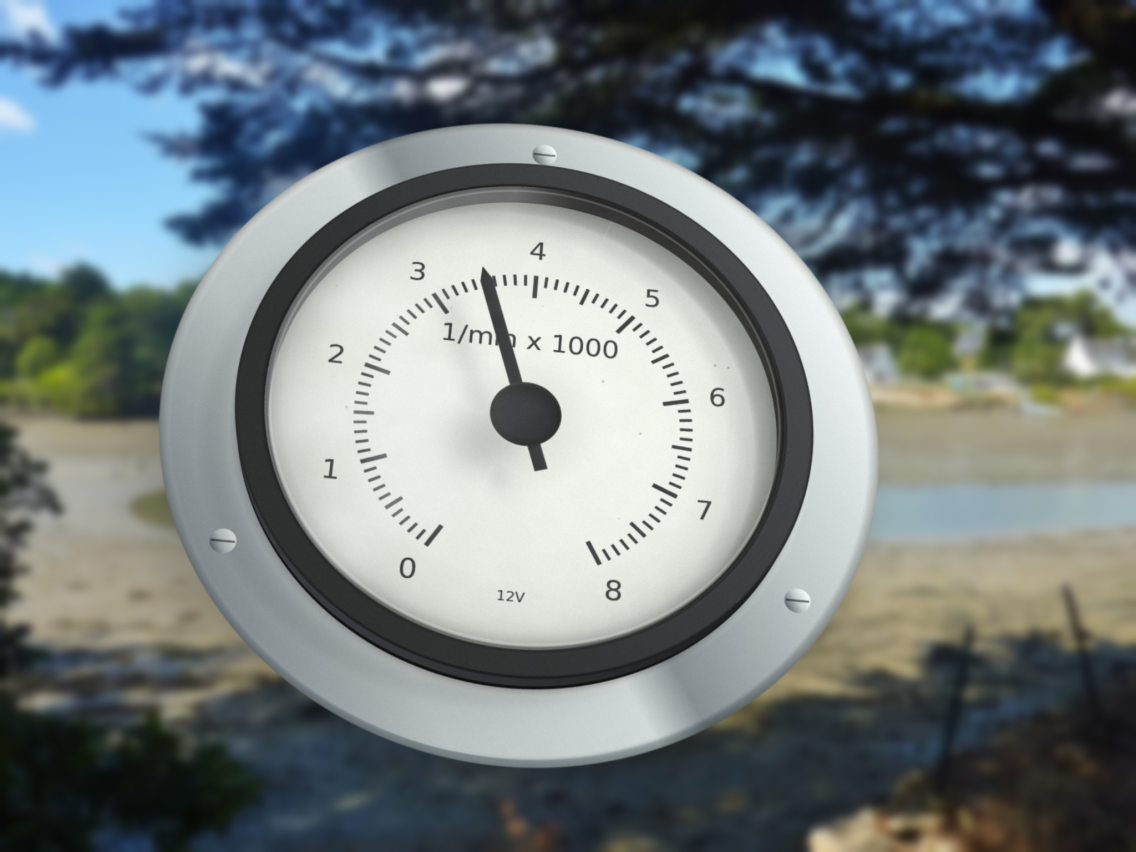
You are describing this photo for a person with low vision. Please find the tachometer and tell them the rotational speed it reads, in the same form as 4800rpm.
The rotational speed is 3500rpm
